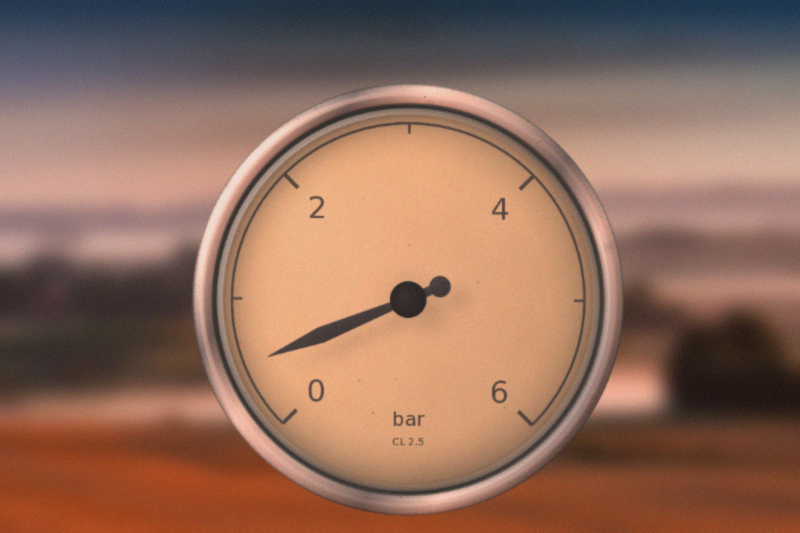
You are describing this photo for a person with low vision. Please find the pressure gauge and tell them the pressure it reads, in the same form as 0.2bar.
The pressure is 0.5bar
